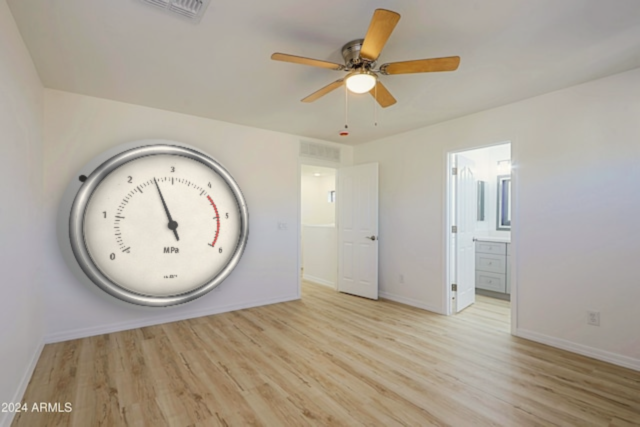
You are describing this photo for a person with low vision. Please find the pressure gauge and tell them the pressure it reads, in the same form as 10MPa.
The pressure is 2.5MPa
